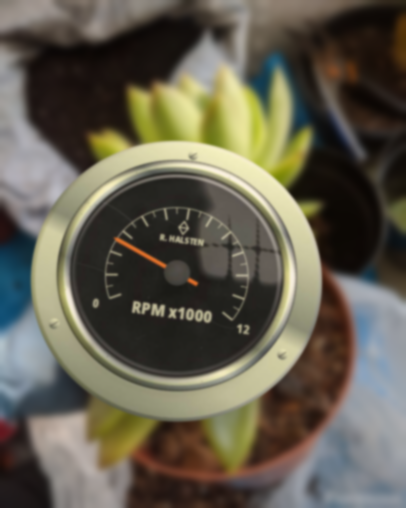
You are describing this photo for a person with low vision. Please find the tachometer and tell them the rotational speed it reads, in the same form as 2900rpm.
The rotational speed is 2500rpm
